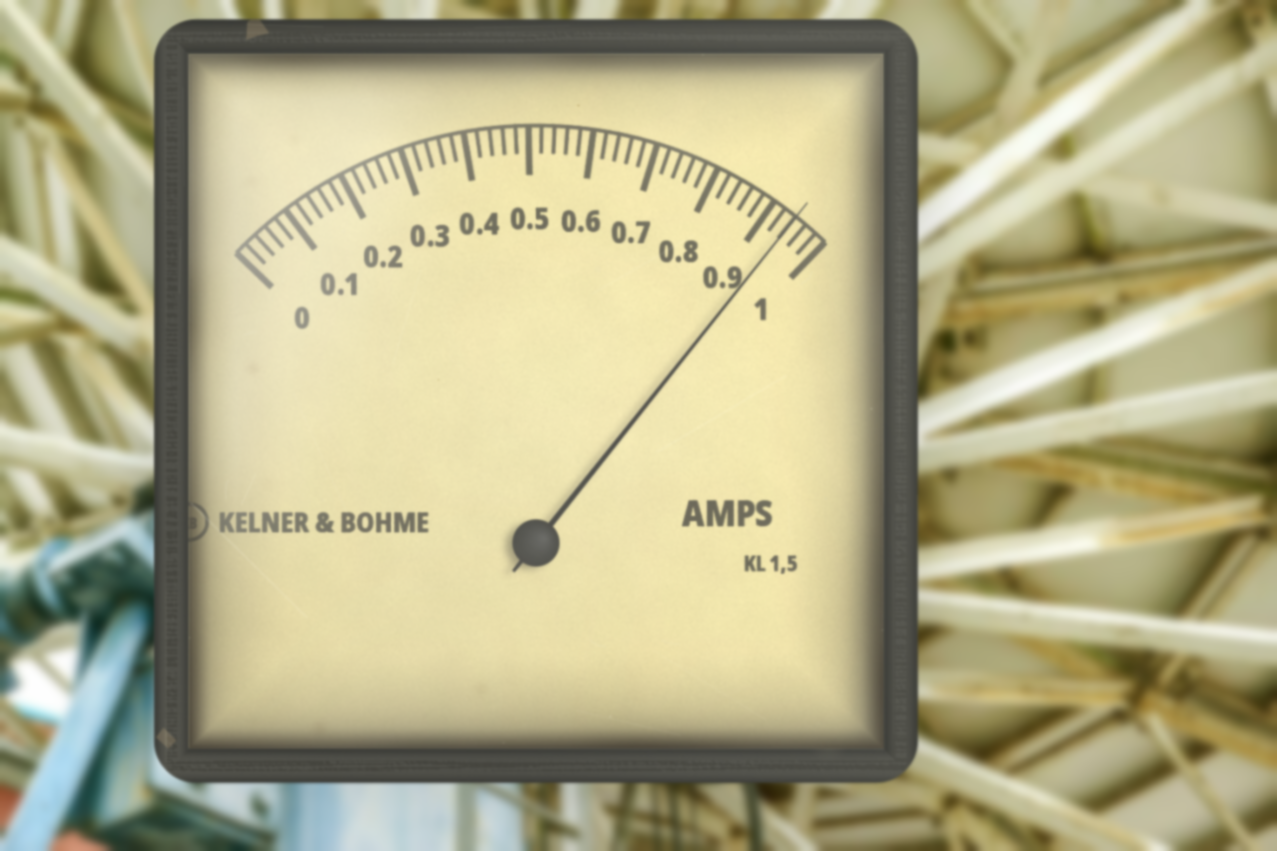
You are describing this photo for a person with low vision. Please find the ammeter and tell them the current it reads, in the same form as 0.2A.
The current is 0.94A
